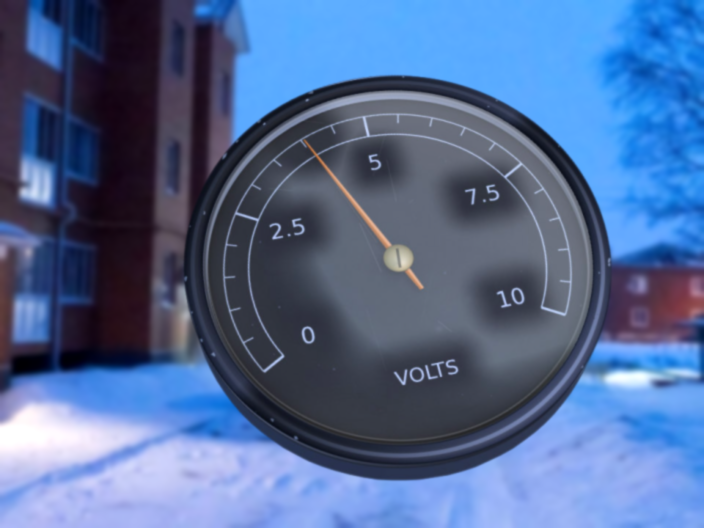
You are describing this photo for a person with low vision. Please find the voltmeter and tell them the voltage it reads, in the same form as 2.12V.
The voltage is 4V
